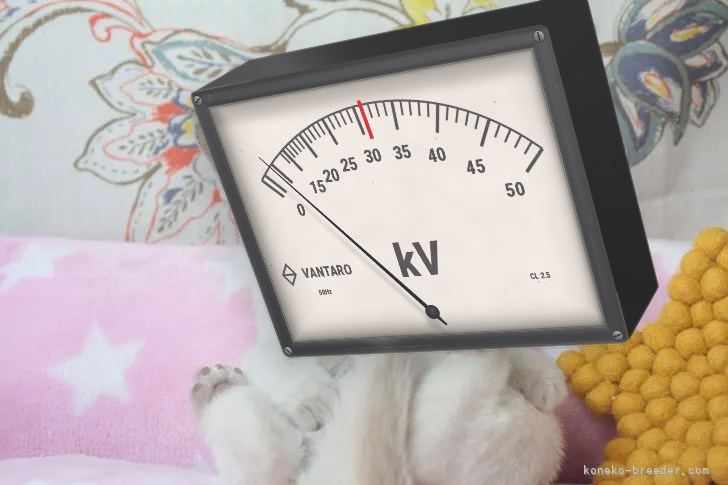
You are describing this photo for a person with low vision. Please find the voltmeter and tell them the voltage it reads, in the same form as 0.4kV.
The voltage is 10kV
